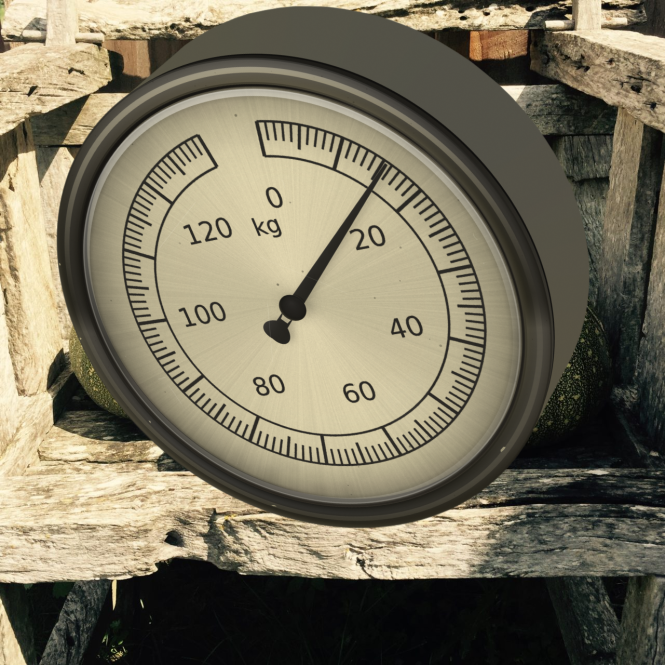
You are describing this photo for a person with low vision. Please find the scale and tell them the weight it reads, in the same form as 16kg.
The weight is 15.5kg
